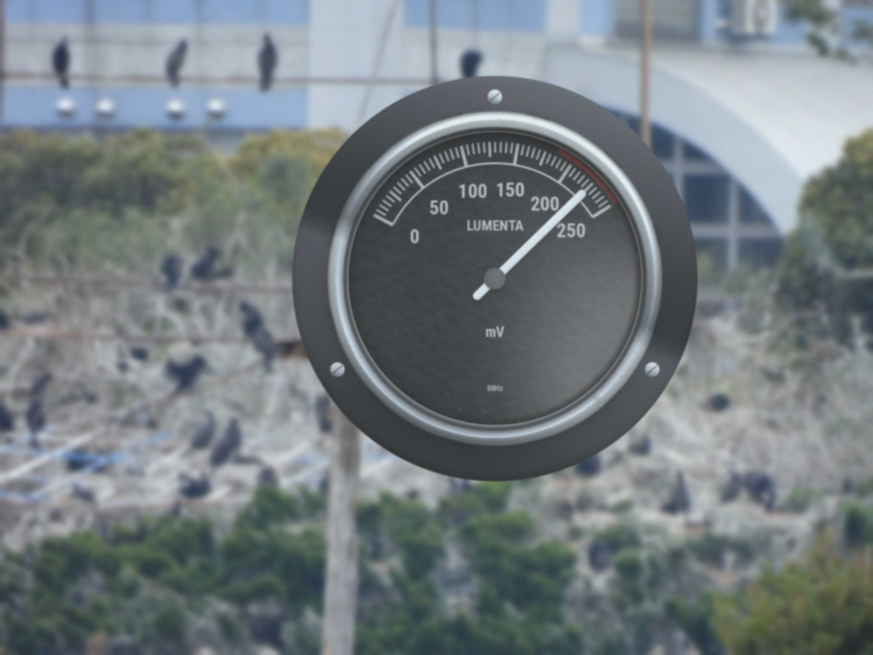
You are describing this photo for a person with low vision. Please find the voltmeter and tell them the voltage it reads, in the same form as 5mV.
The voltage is 225mV
